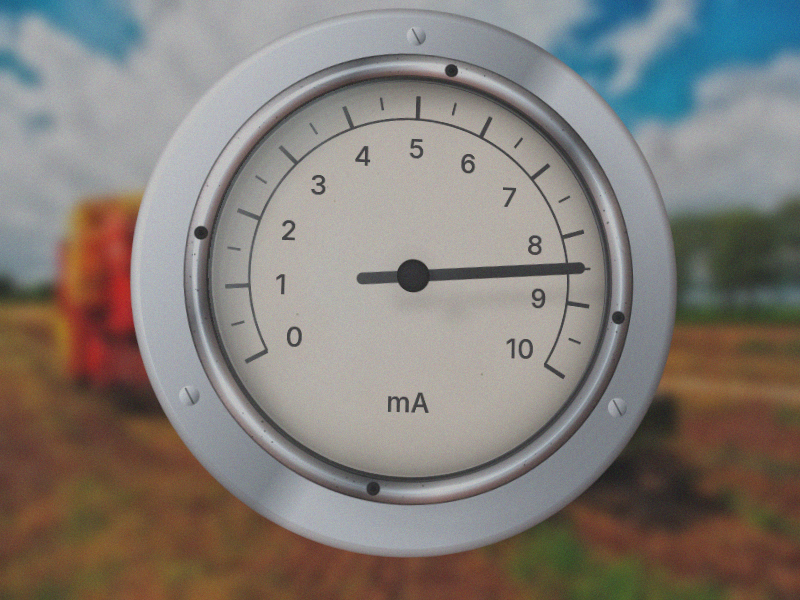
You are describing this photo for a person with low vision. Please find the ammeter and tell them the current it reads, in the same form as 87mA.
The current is 8.5mA
